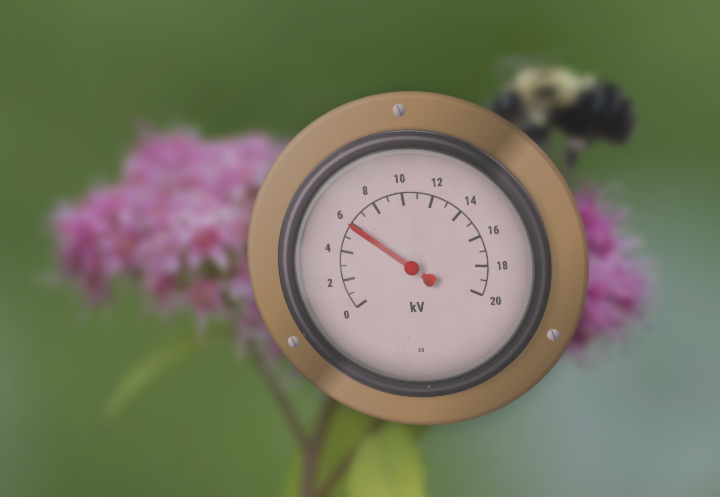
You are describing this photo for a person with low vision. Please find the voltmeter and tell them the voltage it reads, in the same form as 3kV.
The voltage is 6kV
